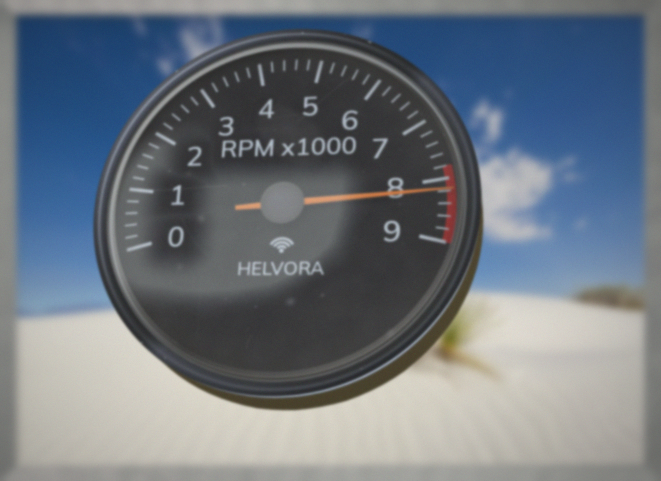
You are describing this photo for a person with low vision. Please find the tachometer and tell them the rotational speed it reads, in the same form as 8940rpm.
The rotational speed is 8200rpm
